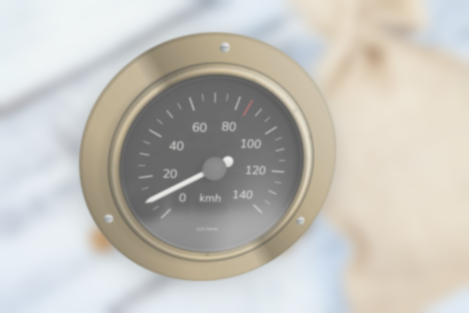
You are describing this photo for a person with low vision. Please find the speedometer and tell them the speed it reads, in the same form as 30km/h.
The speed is 10km/h
